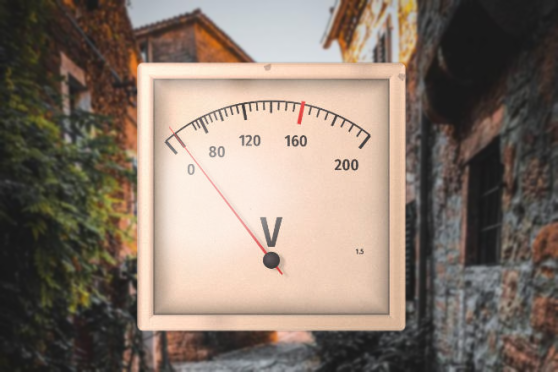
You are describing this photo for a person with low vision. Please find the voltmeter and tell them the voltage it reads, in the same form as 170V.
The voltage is 40V
